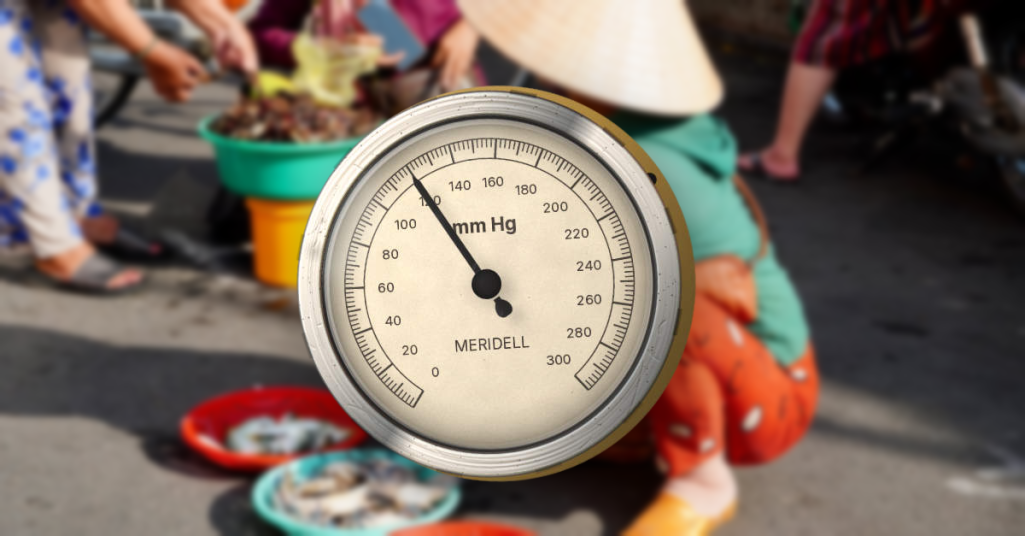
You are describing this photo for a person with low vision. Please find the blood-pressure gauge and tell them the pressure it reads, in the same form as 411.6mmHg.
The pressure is 120mmHg
